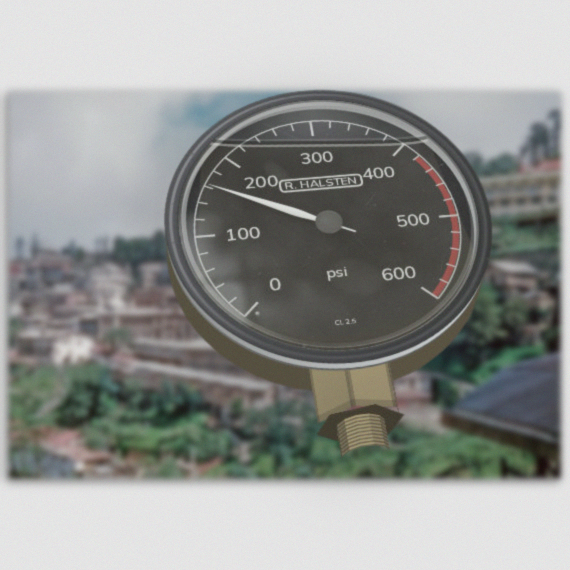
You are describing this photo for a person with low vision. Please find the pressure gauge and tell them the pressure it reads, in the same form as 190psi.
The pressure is 160psi
